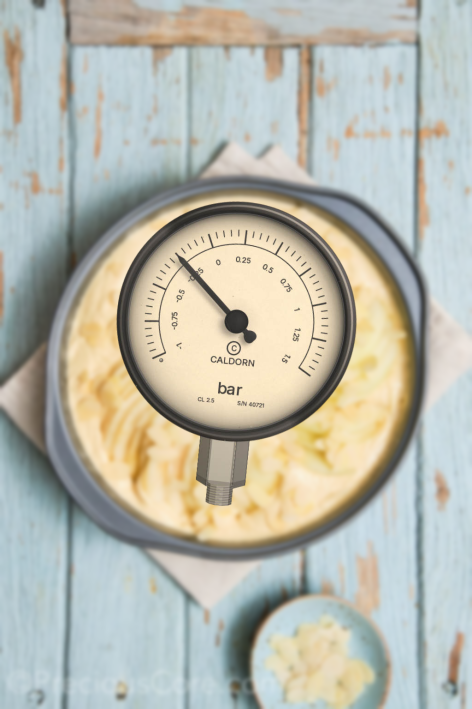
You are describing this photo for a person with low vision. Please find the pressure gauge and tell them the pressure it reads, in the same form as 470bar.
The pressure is -0.25bar
